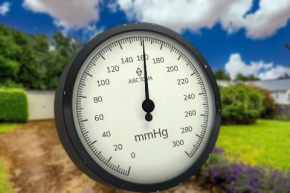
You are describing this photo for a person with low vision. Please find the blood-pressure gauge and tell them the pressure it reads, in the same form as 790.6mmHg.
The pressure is 160mmHg
